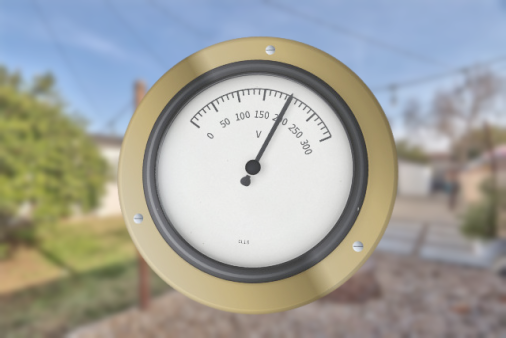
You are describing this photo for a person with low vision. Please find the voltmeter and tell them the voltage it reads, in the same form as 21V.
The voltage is 200V
